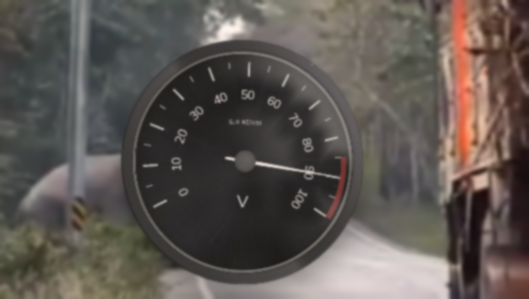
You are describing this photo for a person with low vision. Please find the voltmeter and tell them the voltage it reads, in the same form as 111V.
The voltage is 90V
